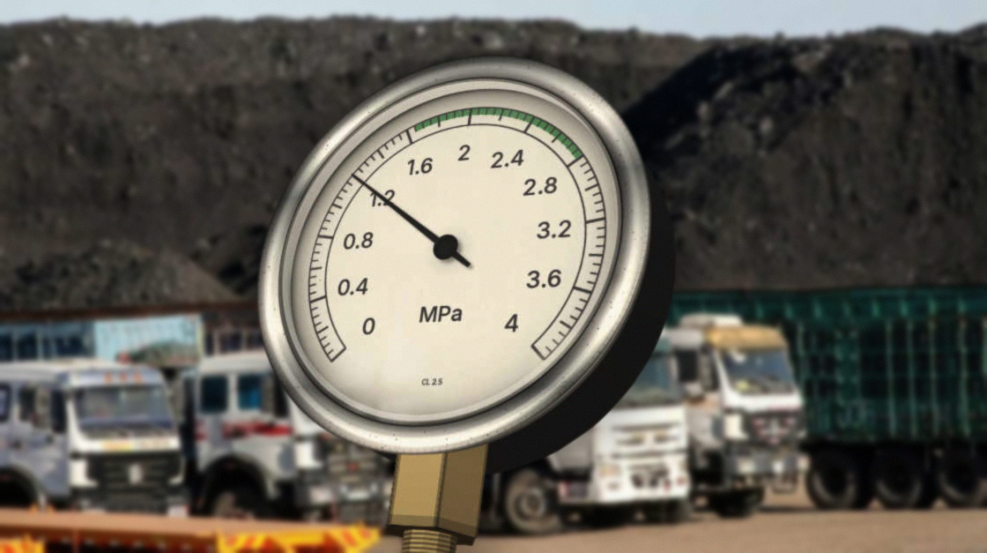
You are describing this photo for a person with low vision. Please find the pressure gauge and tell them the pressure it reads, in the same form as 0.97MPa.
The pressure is 1.2MPa
